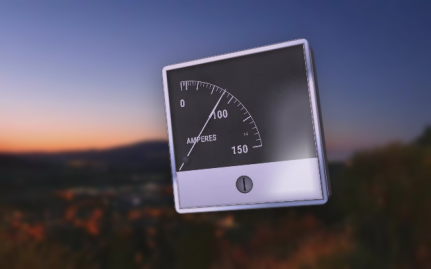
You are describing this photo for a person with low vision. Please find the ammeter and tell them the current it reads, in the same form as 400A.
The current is 90A
